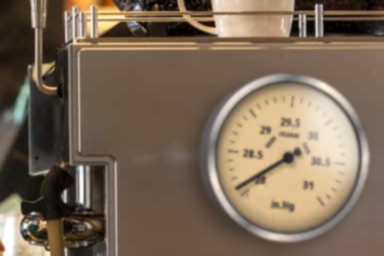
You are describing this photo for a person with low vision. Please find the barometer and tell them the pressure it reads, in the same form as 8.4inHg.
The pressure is 28.1inHg
